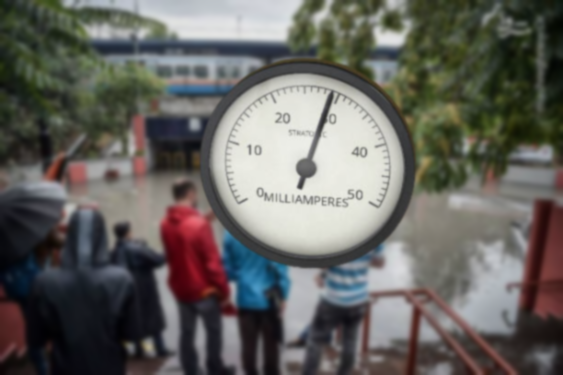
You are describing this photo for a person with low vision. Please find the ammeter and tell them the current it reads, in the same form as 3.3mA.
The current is 29mA
